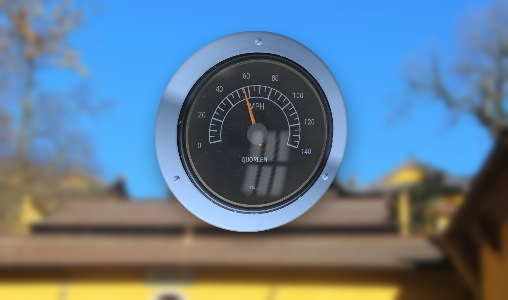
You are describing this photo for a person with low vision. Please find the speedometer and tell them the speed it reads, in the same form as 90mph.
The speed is 55mph
